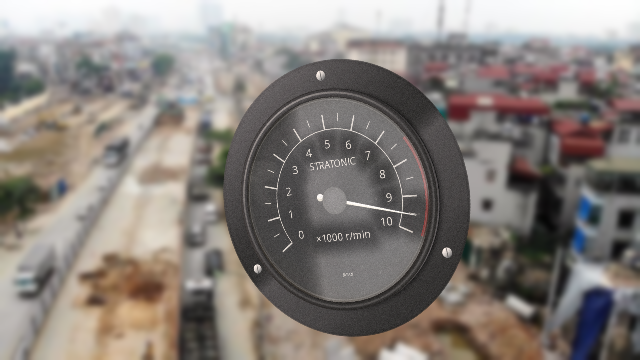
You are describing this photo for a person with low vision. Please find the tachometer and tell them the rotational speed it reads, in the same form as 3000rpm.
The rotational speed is 9500rpm
